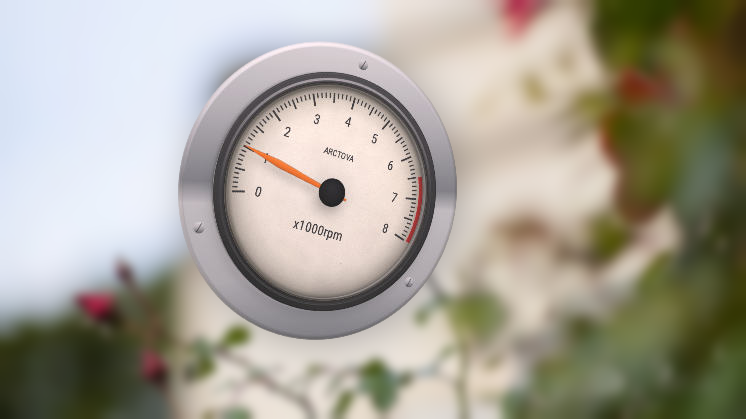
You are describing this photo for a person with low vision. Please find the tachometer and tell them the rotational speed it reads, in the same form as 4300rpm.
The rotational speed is 1000rpm
